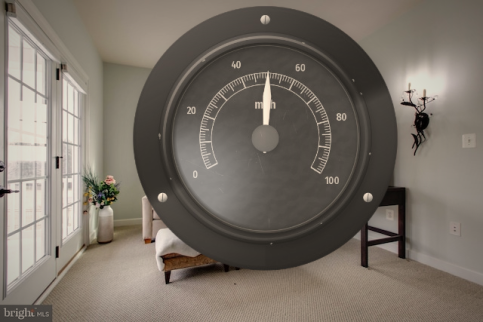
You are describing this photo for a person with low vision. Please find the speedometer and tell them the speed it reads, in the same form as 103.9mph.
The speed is 50mph
